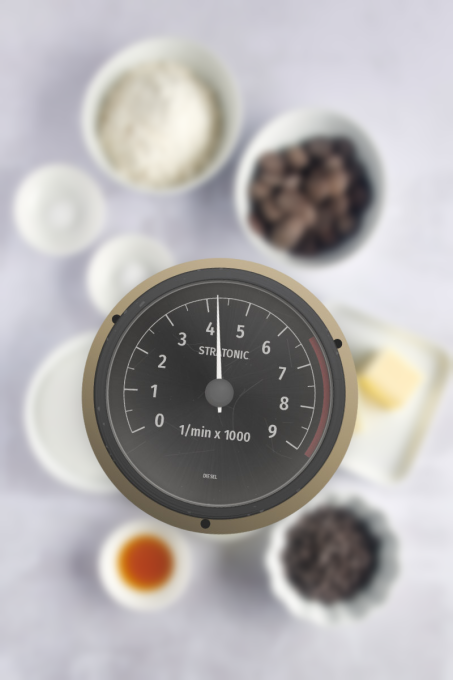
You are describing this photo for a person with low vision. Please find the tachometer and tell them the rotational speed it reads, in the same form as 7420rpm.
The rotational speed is 4250rpm
